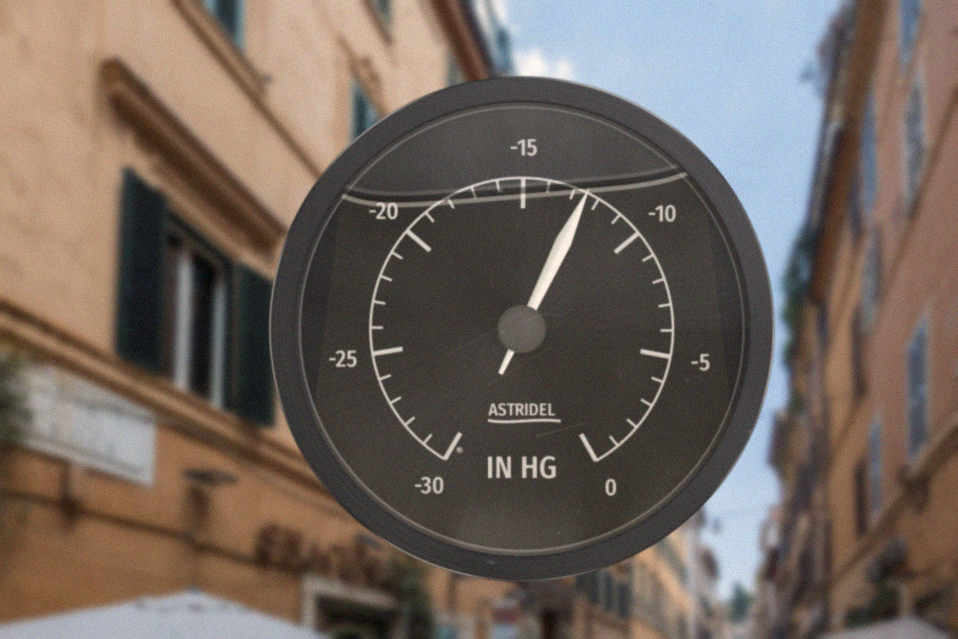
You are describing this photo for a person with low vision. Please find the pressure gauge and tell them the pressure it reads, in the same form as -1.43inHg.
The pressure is -12.5inHg
